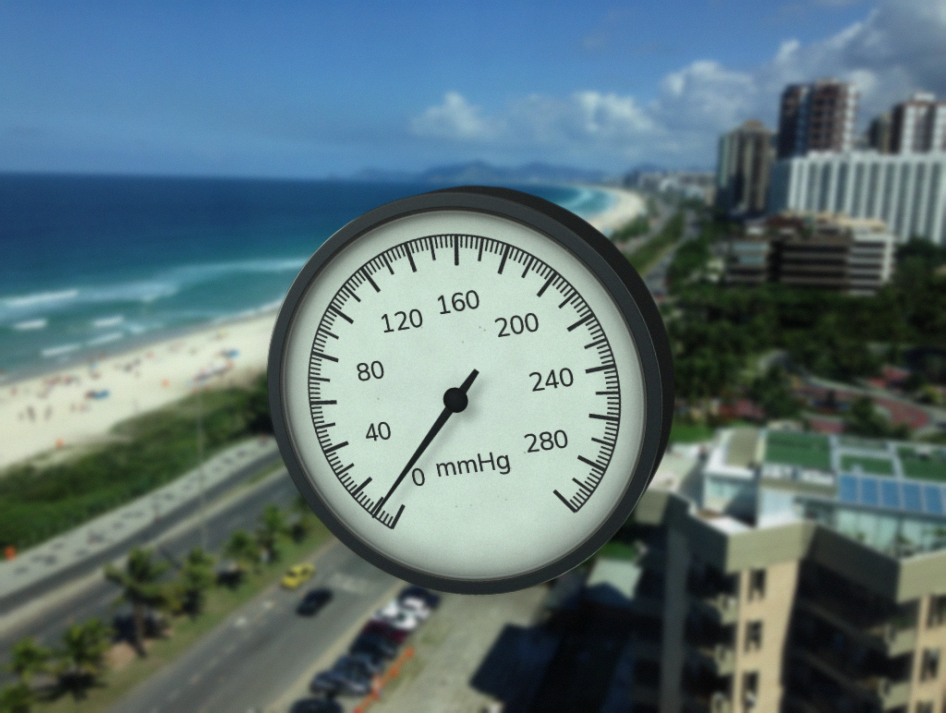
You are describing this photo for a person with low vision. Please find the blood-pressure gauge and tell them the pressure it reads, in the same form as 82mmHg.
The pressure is 8mmHg
